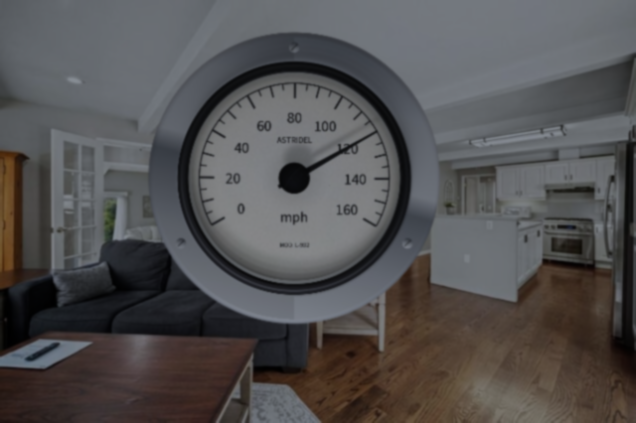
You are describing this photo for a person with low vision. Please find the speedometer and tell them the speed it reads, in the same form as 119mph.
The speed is 120mph
